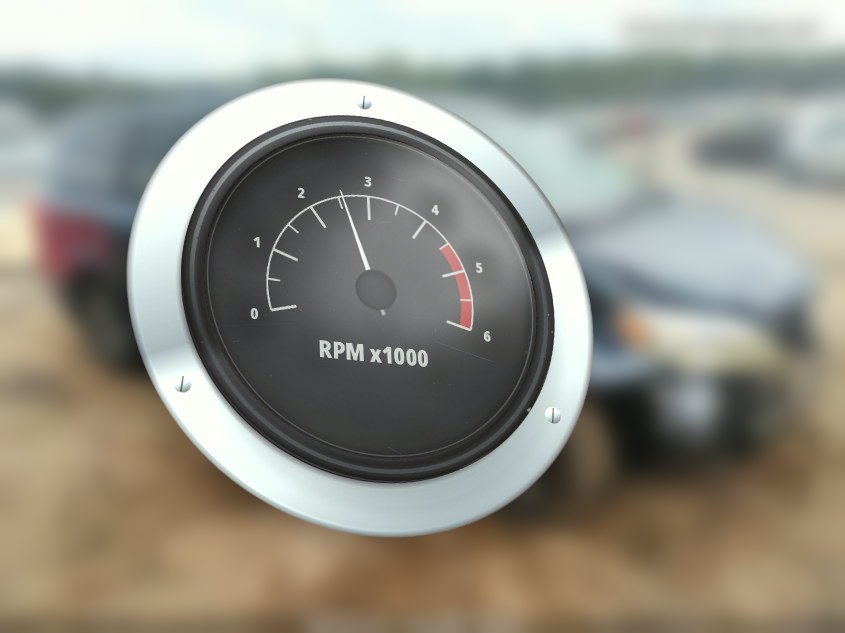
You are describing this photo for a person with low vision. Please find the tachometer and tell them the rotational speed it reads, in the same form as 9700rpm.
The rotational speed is 2500rpm
